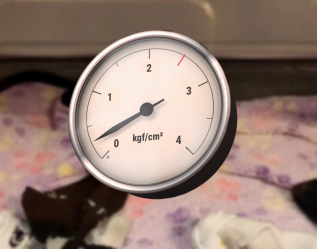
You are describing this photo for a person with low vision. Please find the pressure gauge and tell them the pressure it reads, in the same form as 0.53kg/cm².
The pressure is 0.25kg/cm²
